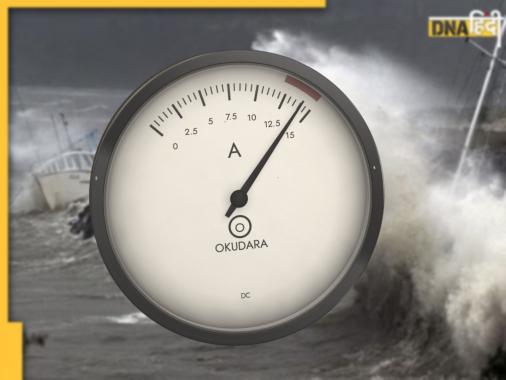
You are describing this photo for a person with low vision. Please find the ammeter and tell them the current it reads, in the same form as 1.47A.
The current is 14A
